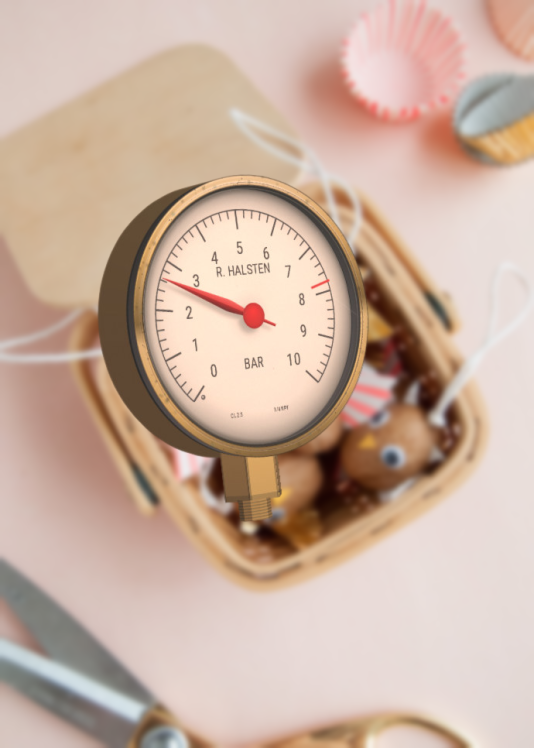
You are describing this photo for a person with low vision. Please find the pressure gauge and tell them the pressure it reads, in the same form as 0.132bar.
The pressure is 2.6bar
